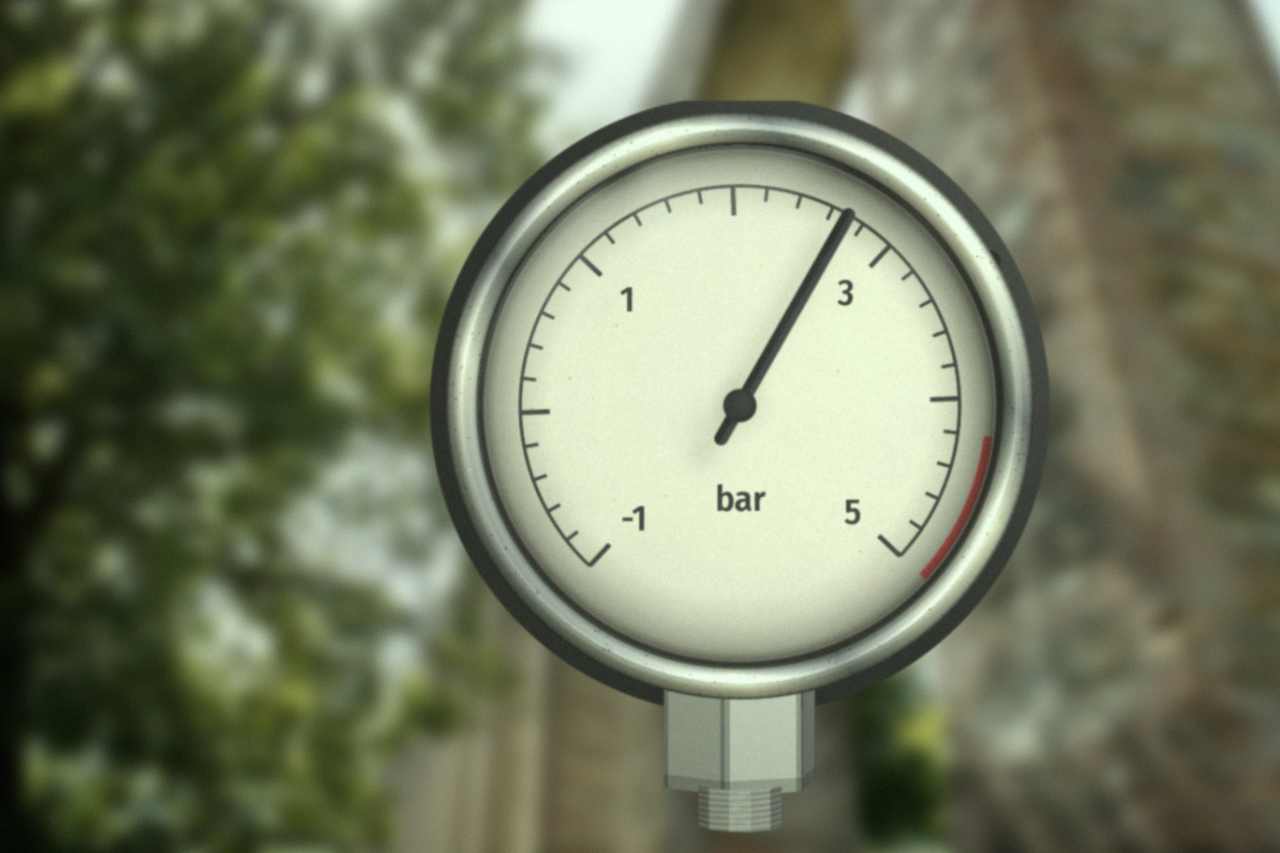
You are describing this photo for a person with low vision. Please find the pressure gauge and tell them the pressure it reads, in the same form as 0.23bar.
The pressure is 2.7bar
